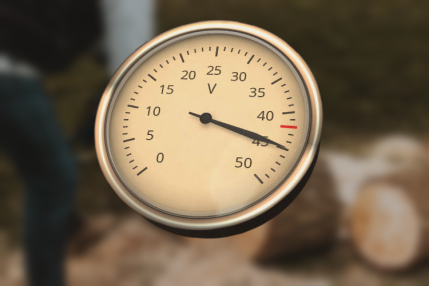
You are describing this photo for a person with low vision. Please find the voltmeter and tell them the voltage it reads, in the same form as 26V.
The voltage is 45V
